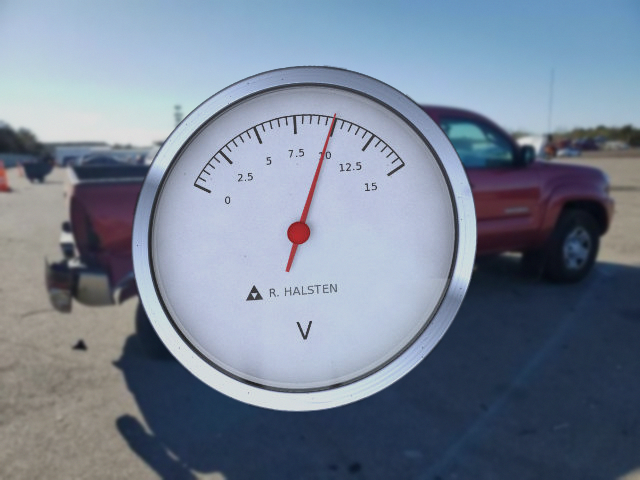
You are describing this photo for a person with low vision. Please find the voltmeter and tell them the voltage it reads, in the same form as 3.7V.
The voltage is 10V
